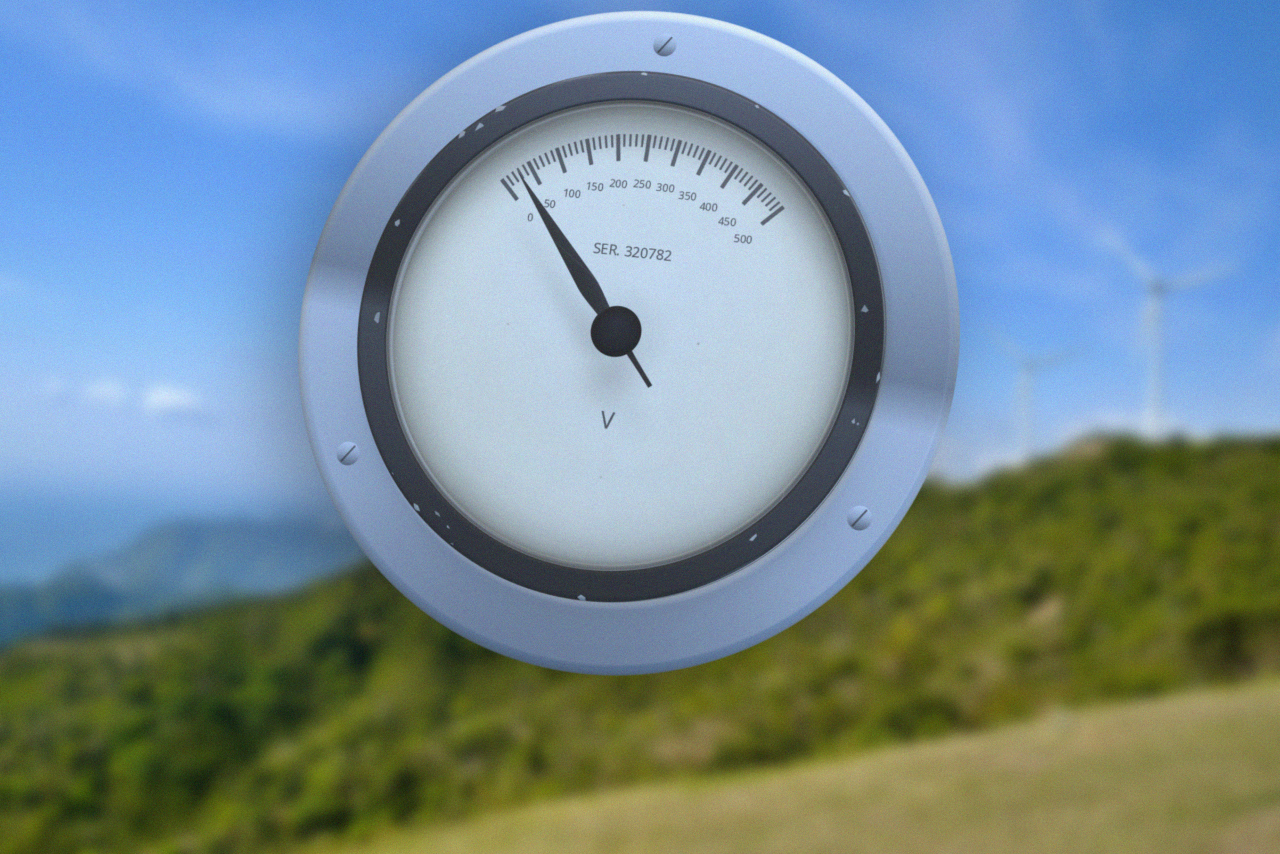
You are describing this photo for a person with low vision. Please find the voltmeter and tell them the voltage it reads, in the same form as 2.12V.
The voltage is 30V
